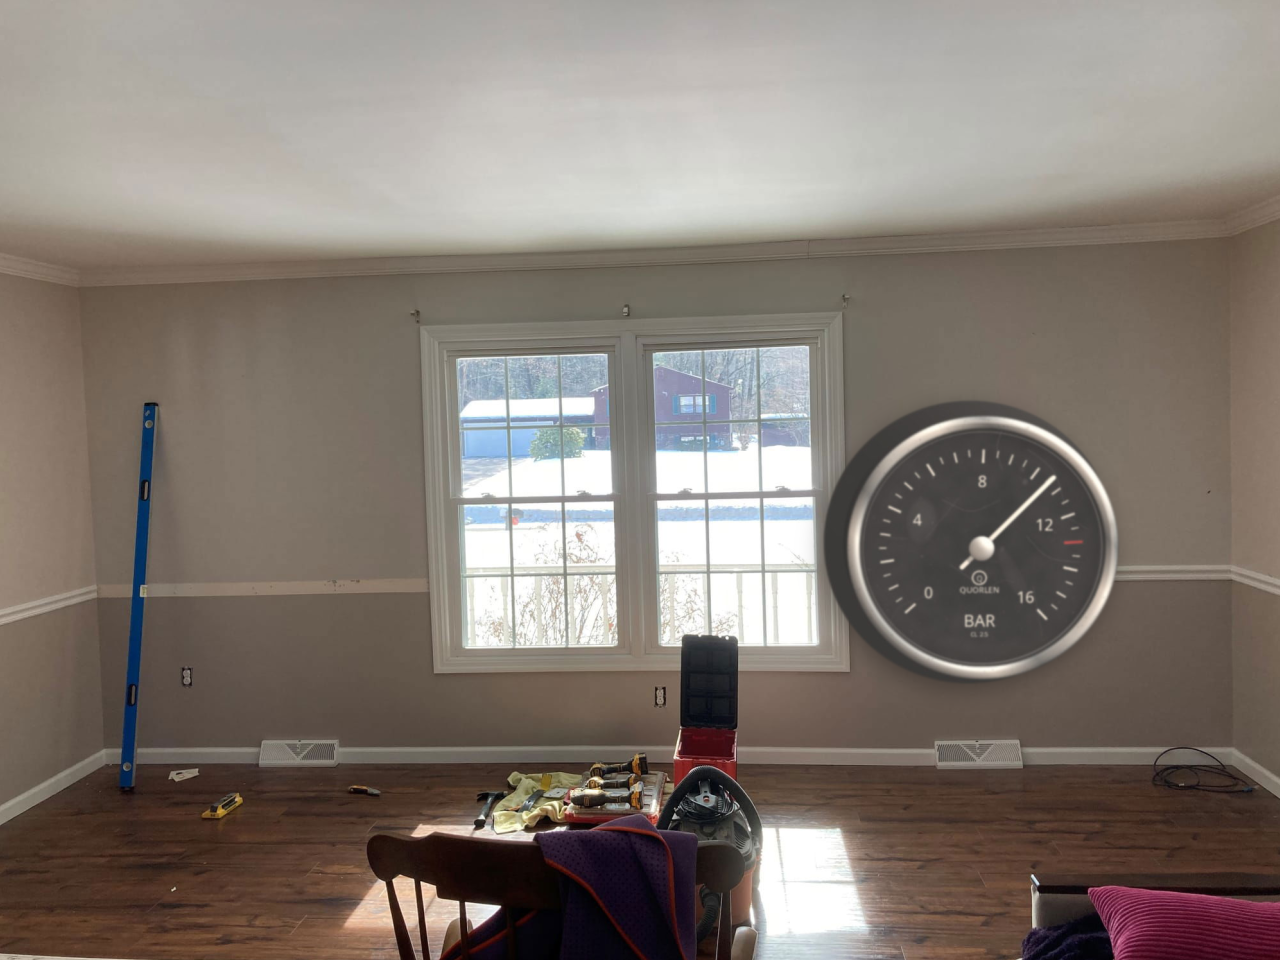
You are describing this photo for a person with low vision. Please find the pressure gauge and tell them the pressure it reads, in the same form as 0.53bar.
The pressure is 10.5bar
